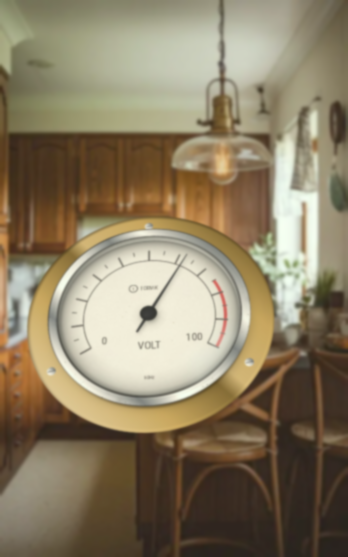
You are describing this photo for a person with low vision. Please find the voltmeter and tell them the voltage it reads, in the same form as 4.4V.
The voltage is 62.5V
